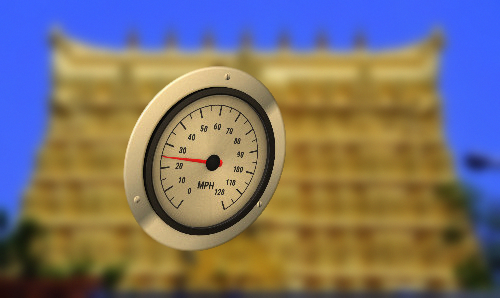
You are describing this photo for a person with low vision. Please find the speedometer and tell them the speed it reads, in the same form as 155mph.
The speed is 25mph
